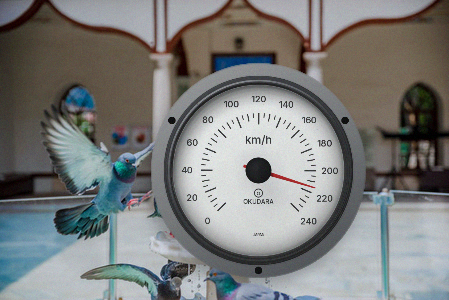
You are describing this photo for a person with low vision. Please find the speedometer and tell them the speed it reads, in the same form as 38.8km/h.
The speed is 215km/h
